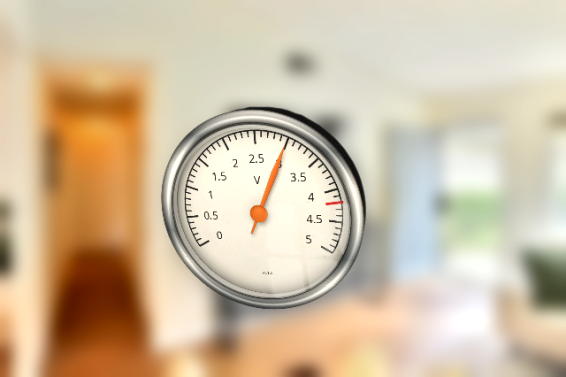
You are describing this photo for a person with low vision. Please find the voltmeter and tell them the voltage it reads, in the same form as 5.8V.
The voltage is 3V
